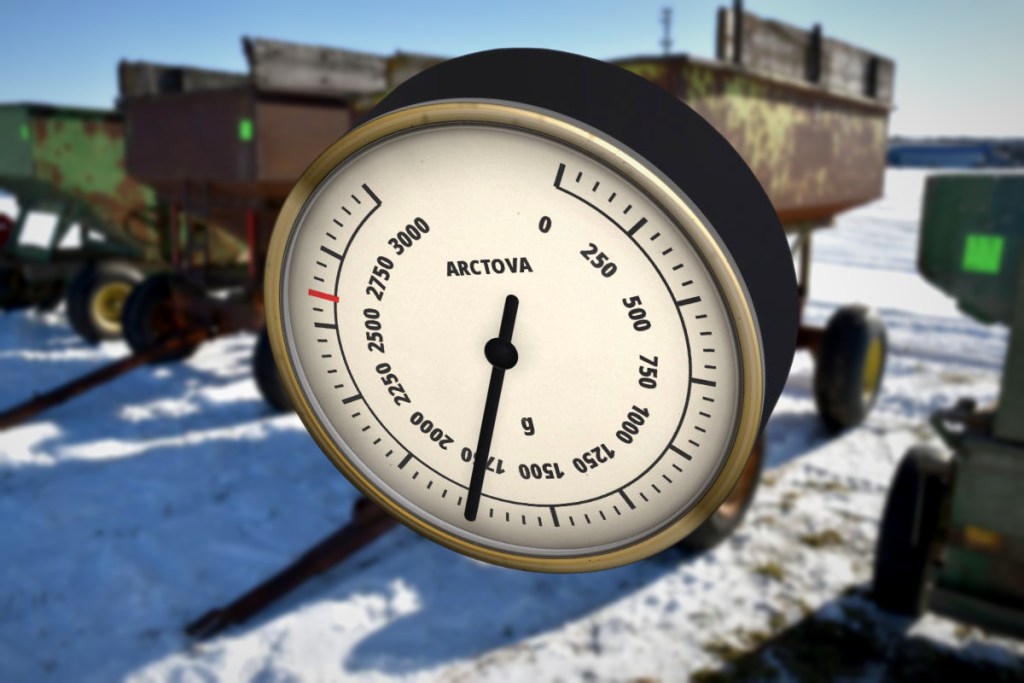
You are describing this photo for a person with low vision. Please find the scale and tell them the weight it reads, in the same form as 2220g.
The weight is 1750g
